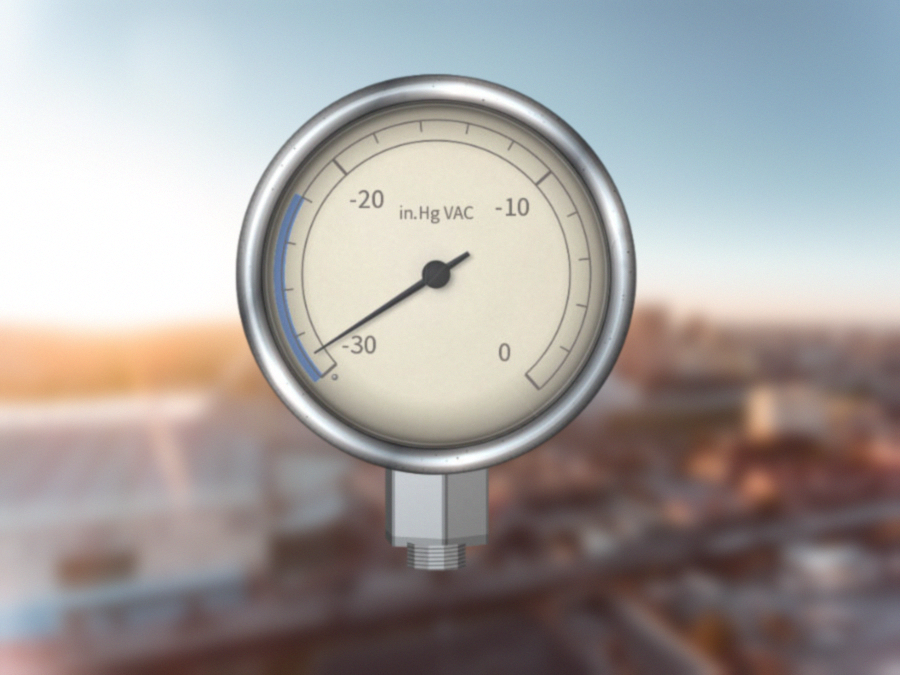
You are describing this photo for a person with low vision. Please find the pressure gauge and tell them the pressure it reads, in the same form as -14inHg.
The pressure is -29inHg
